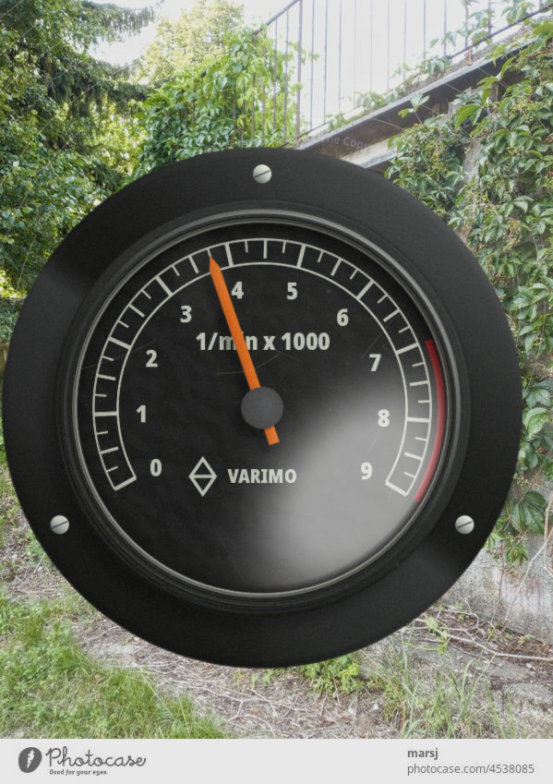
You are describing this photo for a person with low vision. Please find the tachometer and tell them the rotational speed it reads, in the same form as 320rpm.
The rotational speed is 3750rpm
